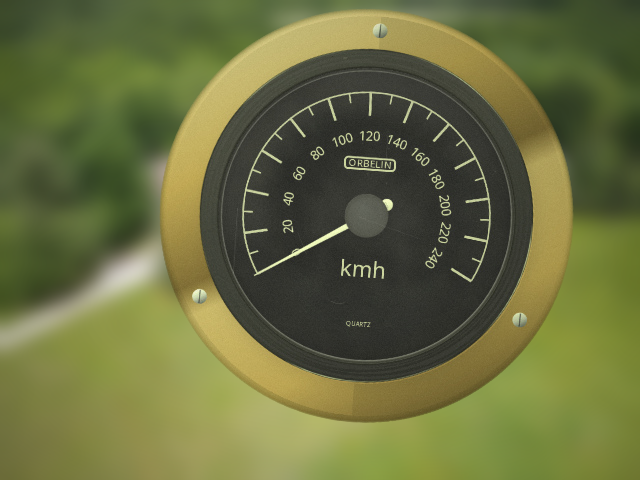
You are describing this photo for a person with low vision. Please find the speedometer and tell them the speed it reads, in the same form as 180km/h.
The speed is 0km/h
